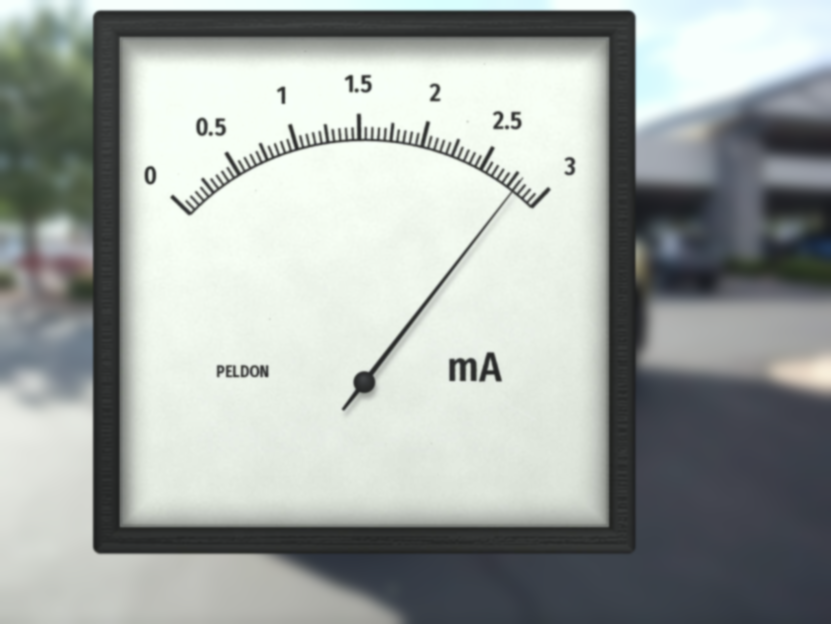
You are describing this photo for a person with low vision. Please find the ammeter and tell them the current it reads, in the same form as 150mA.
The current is 2.8mA
